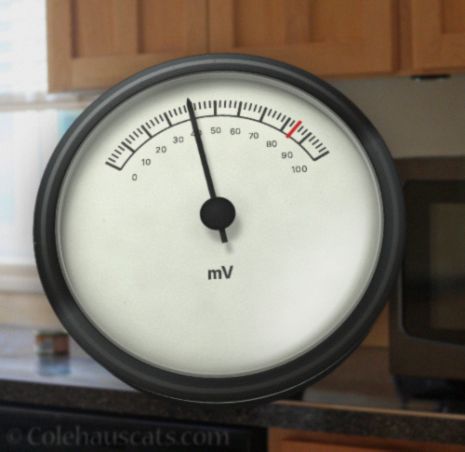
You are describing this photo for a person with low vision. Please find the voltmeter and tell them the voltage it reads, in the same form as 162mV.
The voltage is 40mV
